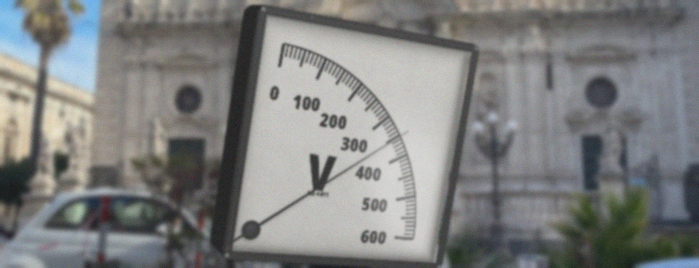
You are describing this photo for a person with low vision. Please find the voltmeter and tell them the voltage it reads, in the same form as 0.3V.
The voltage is 350V
